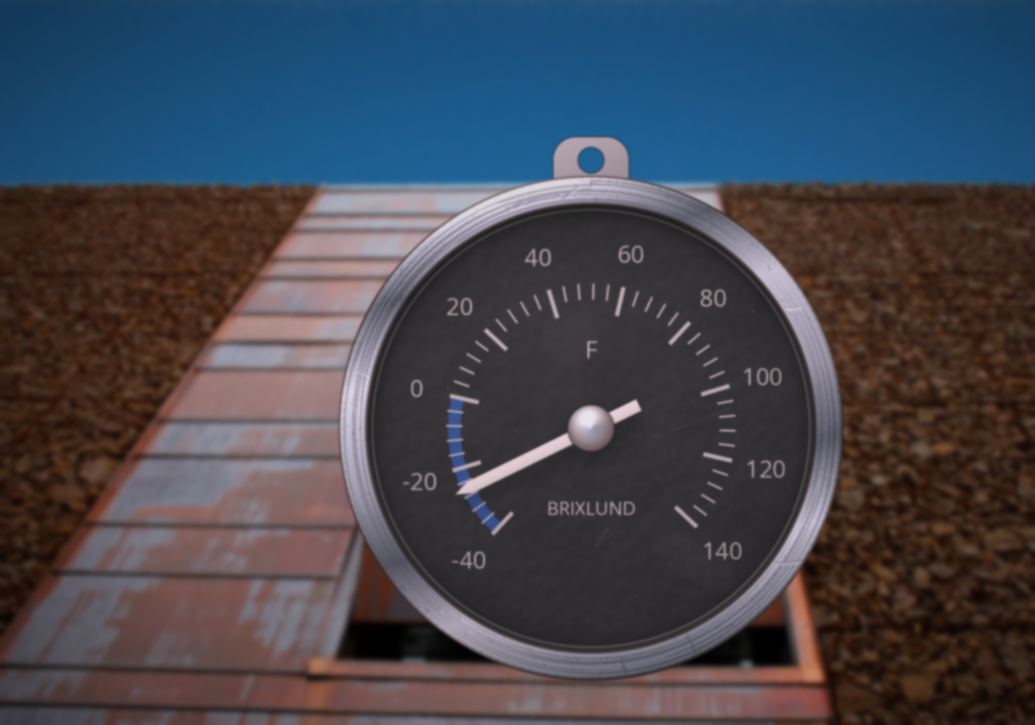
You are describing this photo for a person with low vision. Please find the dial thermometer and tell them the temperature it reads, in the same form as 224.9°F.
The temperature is -26°F
